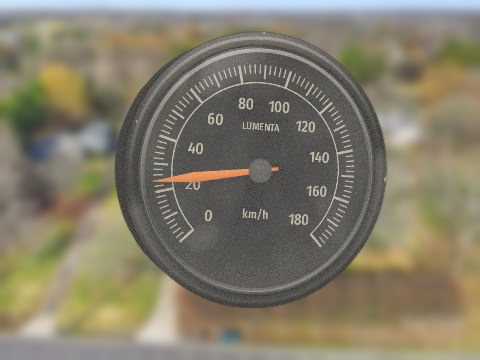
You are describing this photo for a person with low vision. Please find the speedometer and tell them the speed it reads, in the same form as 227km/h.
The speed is 24km/h
